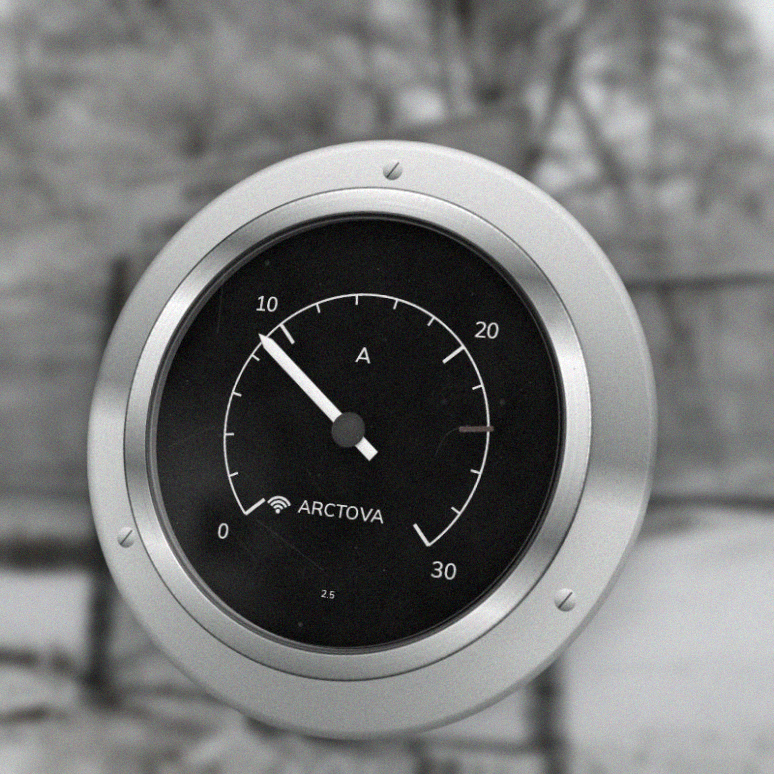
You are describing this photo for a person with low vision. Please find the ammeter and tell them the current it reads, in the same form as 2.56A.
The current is 9A
